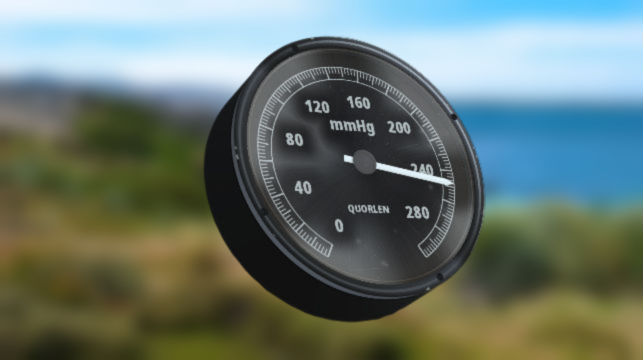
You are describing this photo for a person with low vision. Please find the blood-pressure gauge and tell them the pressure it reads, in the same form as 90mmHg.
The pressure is 250mmHg
